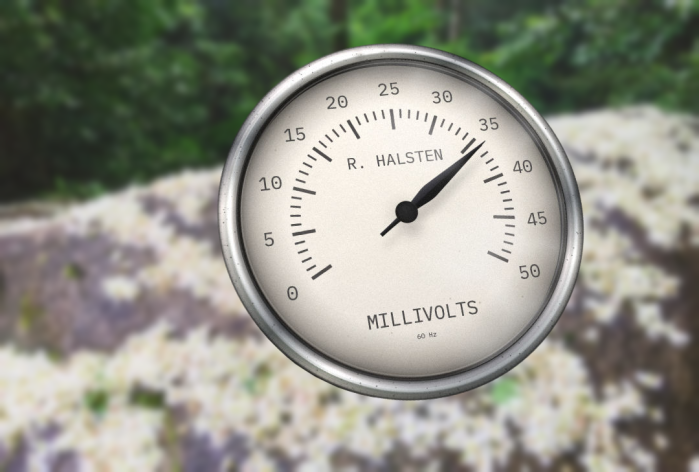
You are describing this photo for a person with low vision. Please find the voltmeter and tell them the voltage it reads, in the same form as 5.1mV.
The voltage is 36mV
